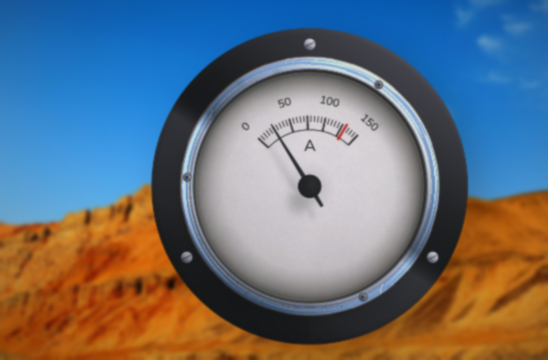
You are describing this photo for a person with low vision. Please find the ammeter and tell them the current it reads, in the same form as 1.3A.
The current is 25A
